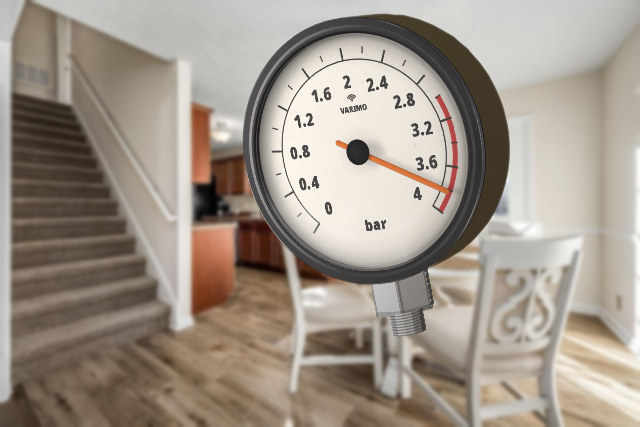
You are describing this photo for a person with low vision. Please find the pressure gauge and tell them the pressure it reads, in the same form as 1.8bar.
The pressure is 3.8bar
